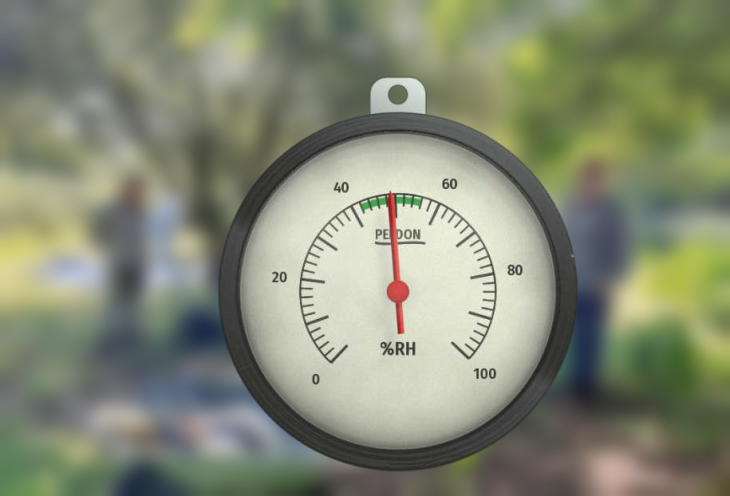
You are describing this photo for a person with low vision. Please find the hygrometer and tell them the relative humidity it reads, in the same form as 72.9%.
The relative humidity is 49%
